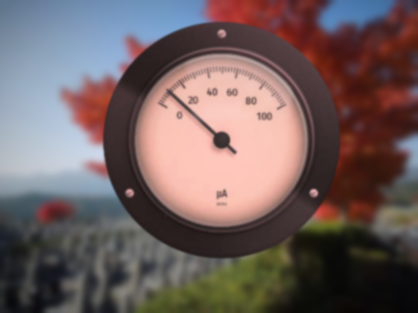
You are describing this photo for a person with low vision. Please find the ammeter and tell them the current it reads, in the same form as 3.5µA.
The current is 10µA
